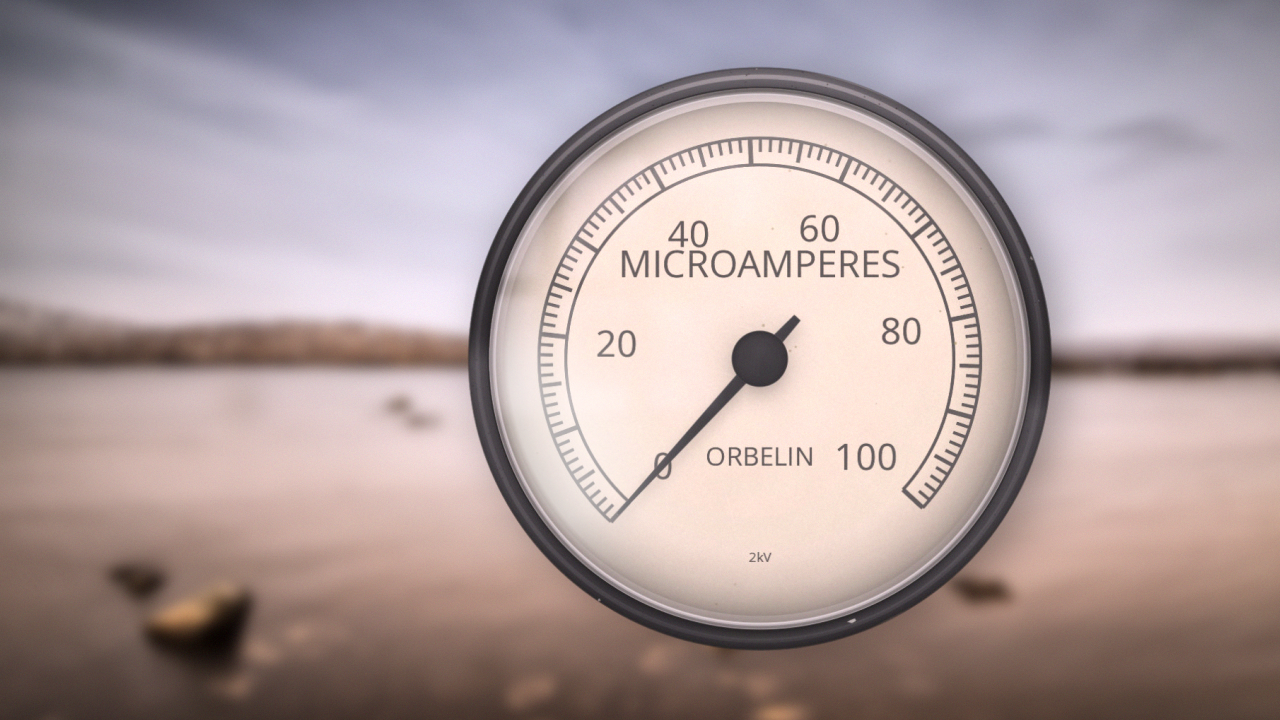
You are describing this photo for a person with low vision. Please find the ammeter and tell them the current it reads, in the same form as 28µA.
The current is 0µA
